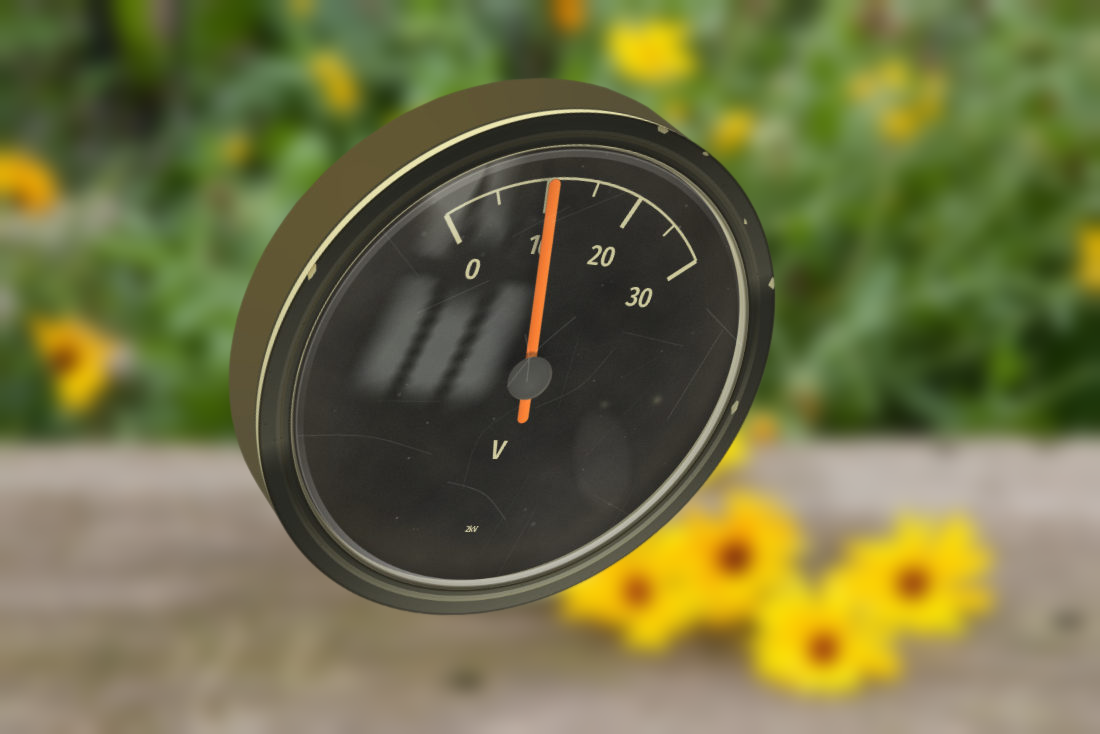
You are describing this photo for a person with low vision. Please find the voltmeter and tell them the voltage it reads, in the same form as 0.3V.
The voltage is 10V
